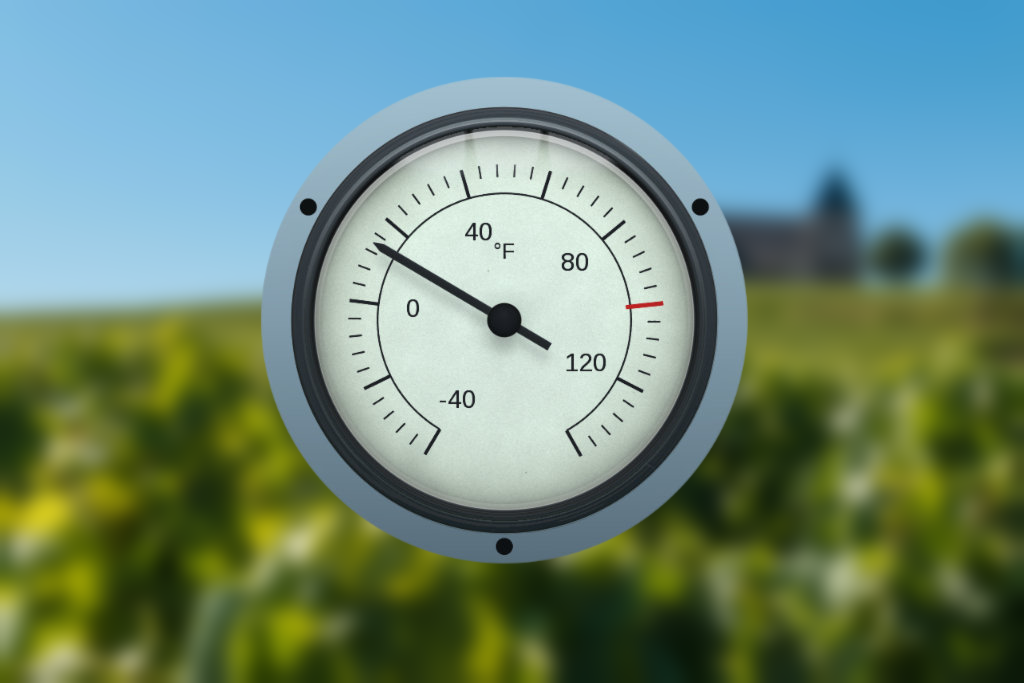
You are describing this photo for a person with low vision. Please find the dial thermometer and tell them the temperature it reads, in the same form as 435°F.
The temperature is 14°F
